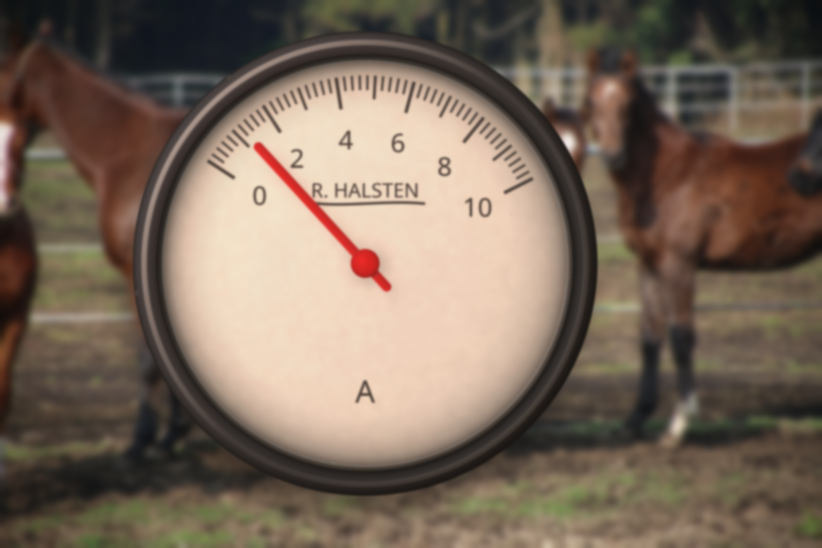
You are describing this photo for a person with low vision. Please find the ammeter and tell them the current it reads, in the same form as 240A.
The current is 1.2A
